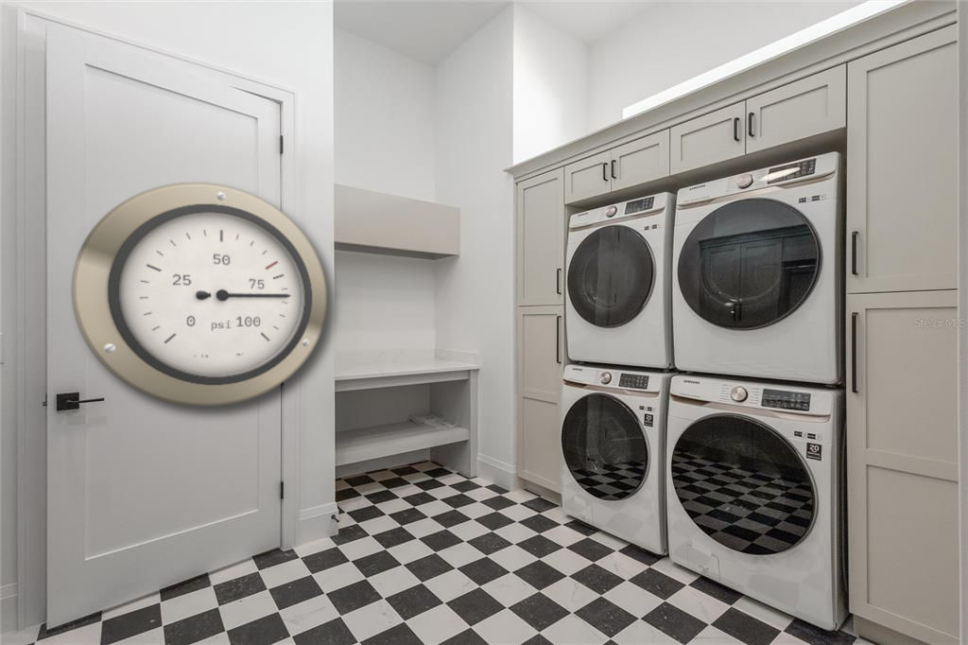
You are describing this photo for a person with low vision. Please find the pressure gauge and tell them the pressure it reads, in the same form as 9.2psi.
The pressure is 82.5psi
